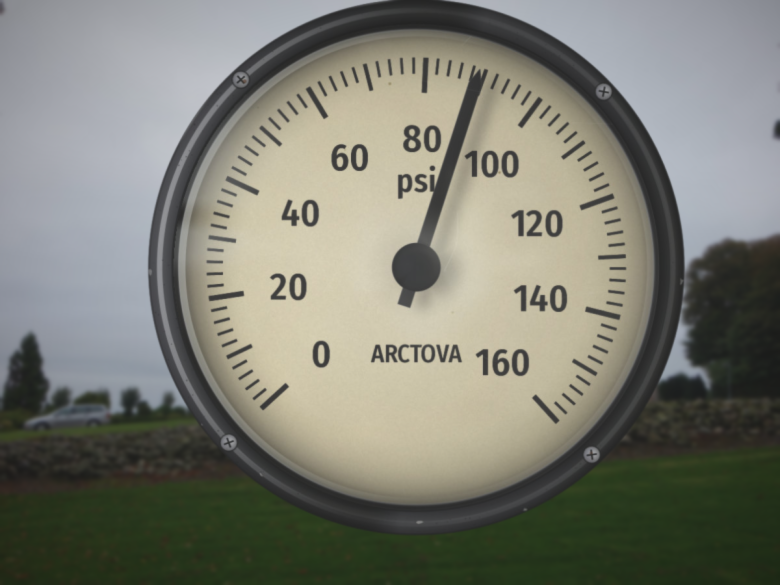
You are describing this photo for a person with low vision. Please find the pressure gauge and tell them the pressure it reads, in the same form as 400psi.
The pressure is 89psi
